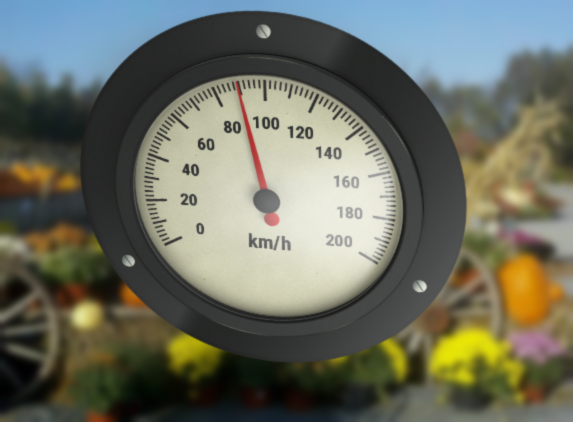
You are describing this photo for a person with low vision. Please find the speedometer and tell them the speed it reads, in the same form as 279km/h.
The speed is 90km/h
